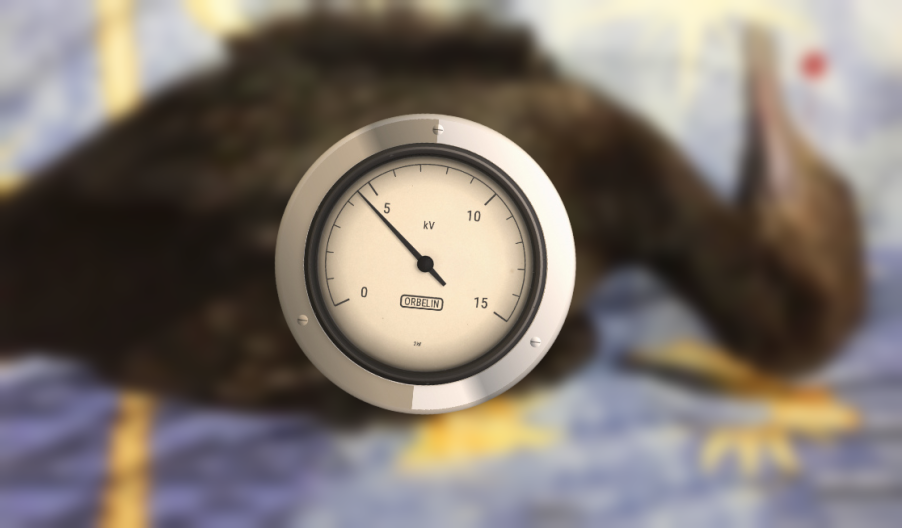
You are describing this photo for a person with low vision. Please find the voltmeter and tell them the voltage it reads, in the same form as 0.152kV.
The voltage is 4.5kV
